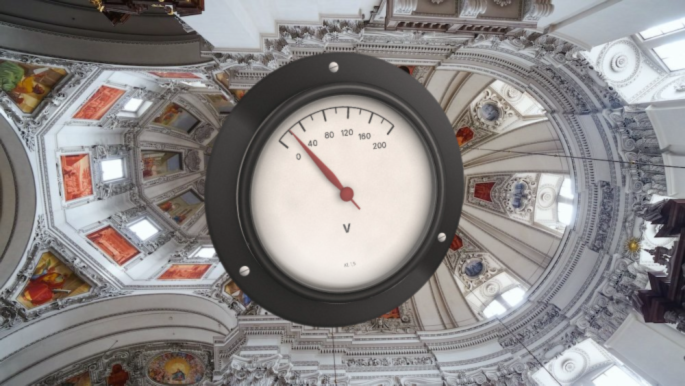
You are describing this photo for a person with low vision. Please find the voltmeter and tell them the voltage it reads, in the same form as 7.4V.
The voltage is 20V
